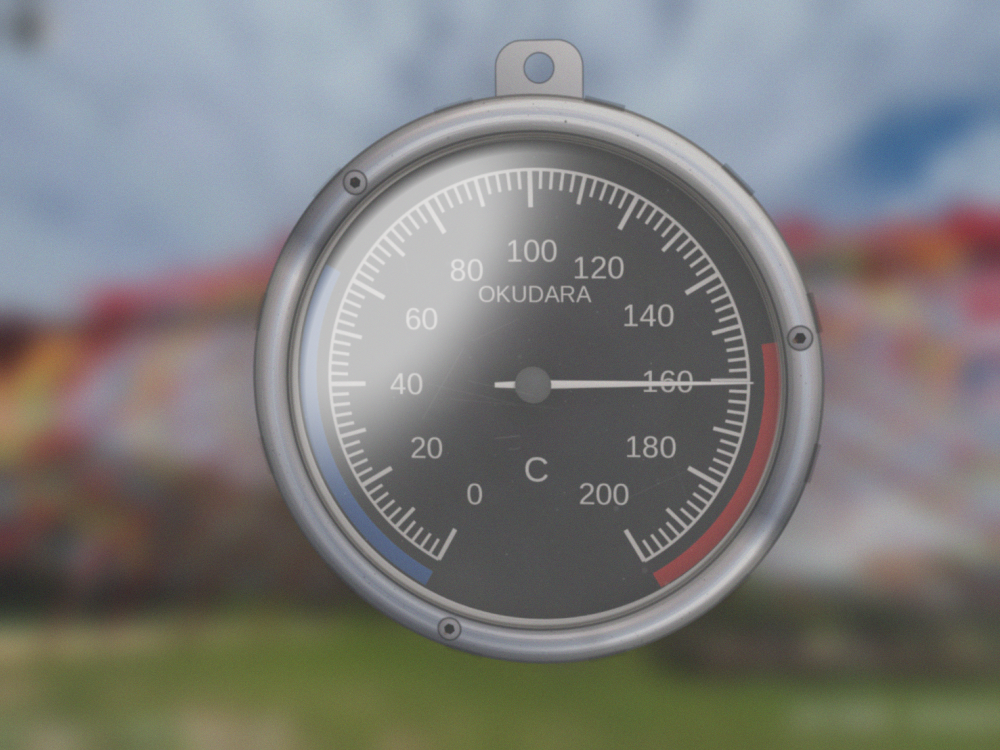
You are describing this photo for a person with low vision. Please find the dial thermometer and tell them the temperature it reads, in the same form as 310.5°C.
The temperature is 160°C
